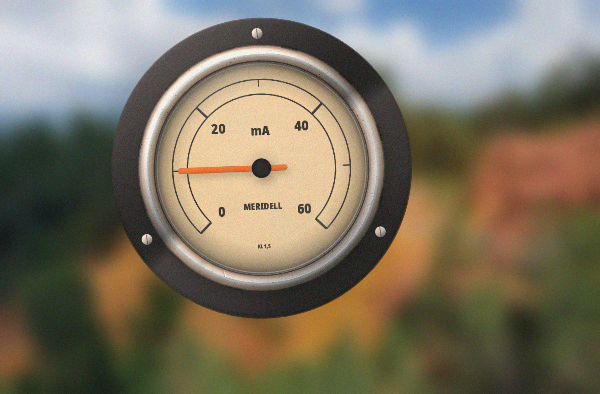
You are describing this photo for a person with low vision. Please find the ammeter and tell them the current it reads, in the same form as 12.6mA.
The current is 10mA
